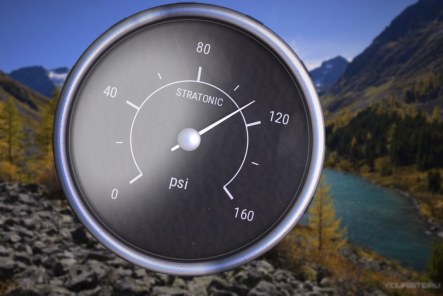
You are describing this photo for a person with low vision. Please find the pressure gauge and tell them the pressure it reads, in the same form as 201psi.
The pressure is 110psi
